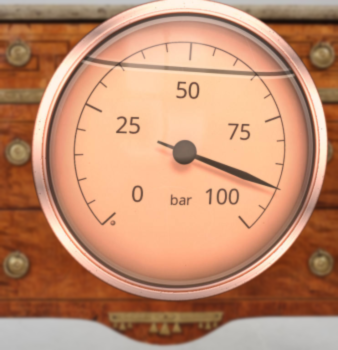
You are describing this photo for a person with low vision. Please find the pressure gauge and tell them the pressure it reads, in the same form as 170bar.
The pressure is 90bar
